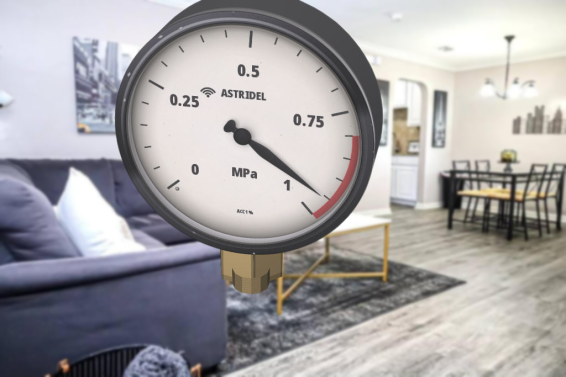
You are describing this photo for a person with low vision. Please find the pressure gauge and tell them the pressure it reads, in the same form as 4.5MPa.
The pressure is 0.95MPa
